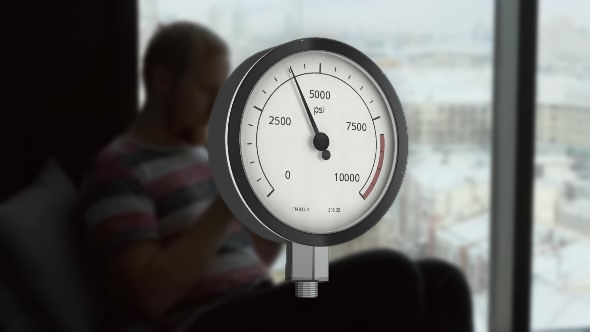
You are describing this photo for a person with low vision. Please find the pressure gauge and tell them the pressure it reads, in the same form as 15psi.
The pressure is 4000psi
